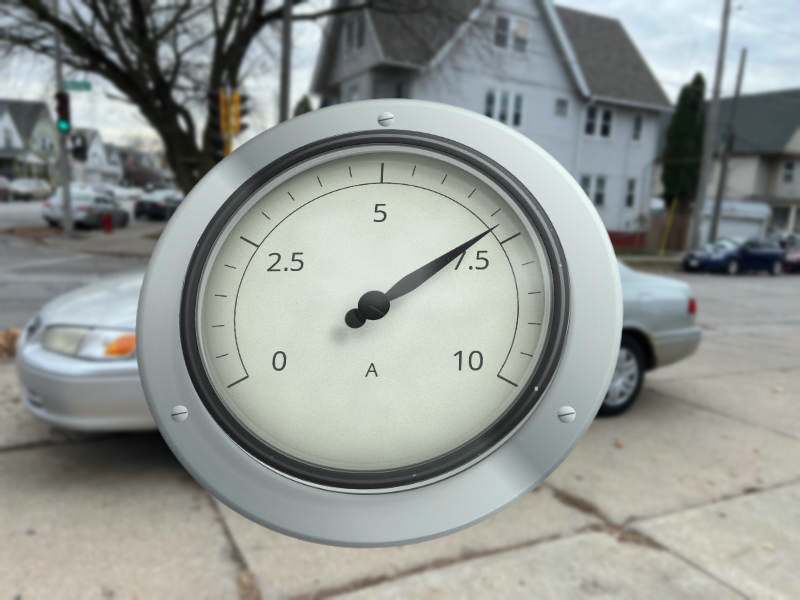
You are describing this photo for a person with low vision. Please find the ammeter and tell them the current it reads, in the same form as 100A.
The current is 7.25A
